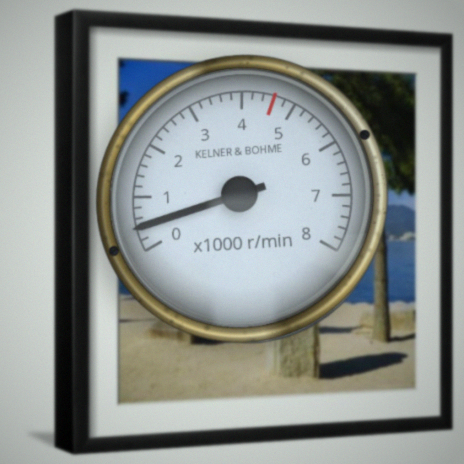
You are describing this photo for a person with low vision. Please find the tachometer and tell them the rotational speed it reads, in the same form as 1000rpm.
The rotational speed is 400rpm
